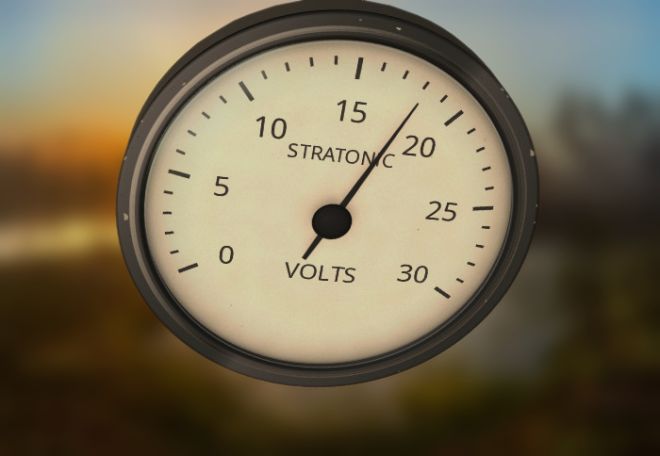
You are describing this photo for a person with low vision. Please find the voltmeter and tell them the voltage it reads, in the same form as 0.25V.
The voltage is 18V
